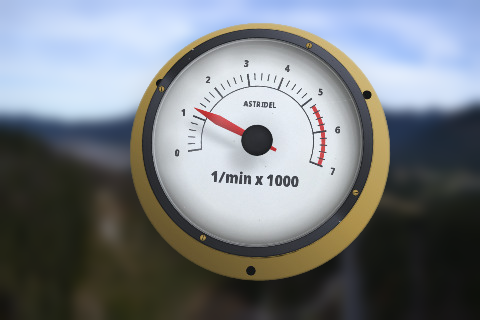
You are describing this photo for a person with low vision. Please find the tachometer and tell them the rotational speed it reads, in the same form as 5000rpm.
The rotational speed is 1200rpm
